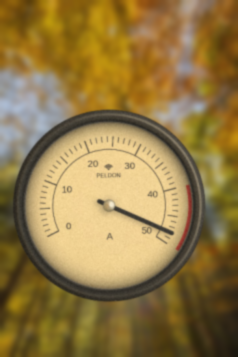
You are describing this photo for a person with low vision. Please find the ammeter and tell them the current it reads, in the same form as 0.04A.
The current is 48A
